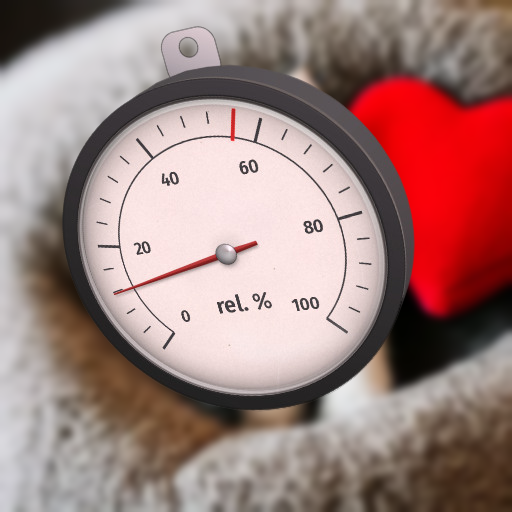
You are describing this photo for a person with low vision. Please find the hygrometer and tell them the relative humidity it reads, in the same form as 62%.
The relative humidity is 12%
